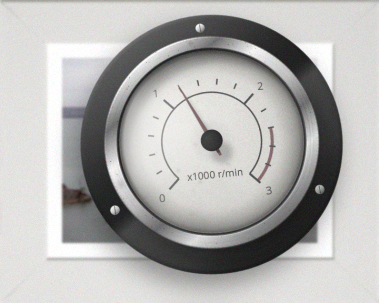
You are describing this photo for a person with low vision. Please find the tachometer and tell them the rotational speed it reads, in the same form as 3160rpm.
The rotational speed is 1200rpm
